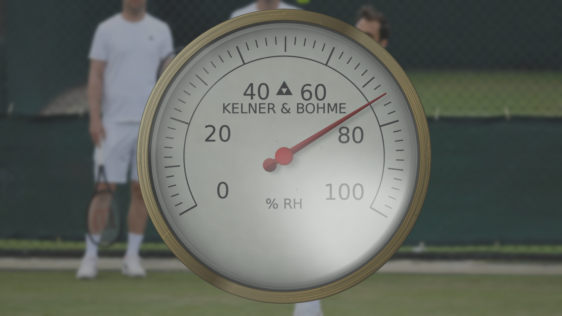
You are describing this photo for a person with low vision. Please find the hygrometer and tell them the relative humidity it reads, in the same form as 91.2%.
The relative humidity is 74%
